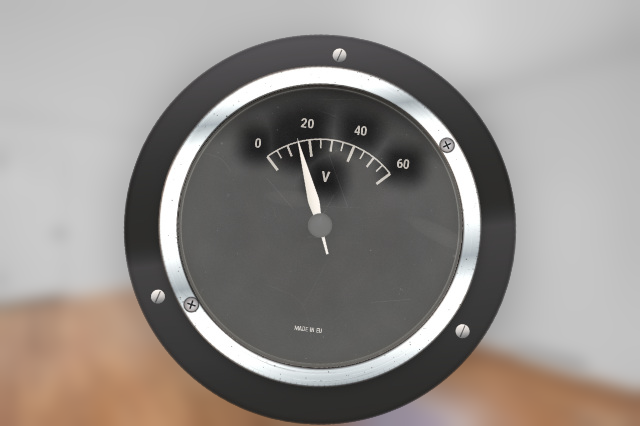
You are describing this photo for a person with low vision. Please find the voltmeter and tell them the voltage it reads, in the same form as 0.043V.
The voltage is 15V
